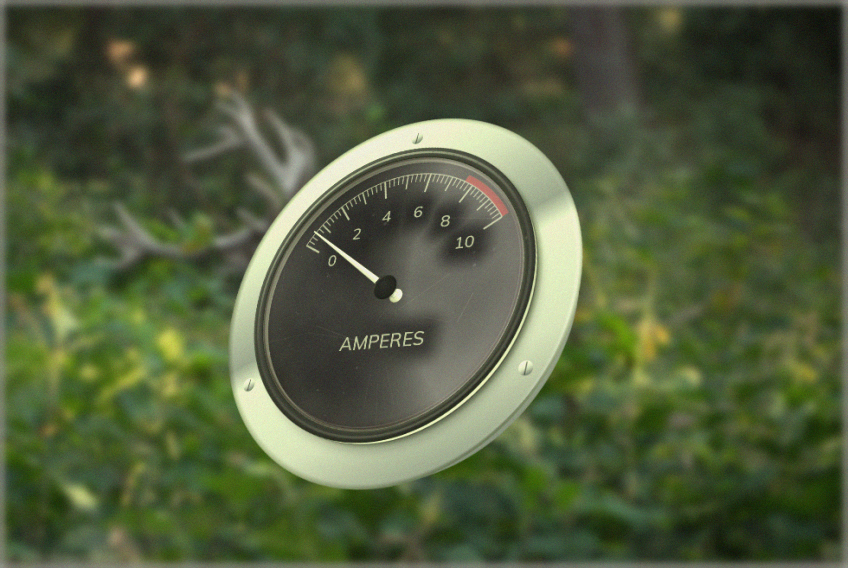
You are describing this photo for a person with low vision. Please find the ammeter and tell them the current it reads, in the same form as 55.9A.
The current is 0.6A
